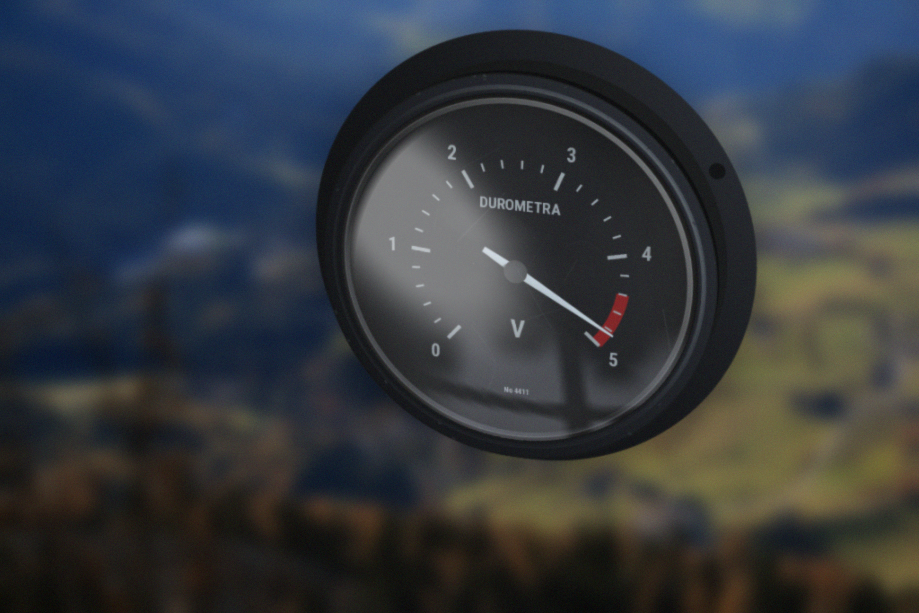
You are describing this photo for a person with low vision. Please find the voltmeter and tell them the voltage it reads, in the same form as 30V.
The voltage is 4.8V
